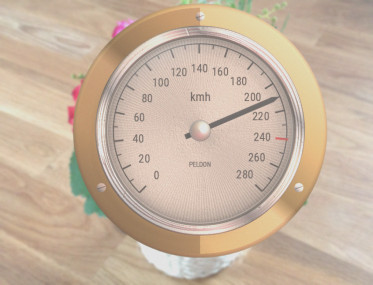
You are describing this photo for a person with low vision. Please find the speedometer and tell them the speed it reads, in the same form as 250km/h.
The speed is 210km/h
